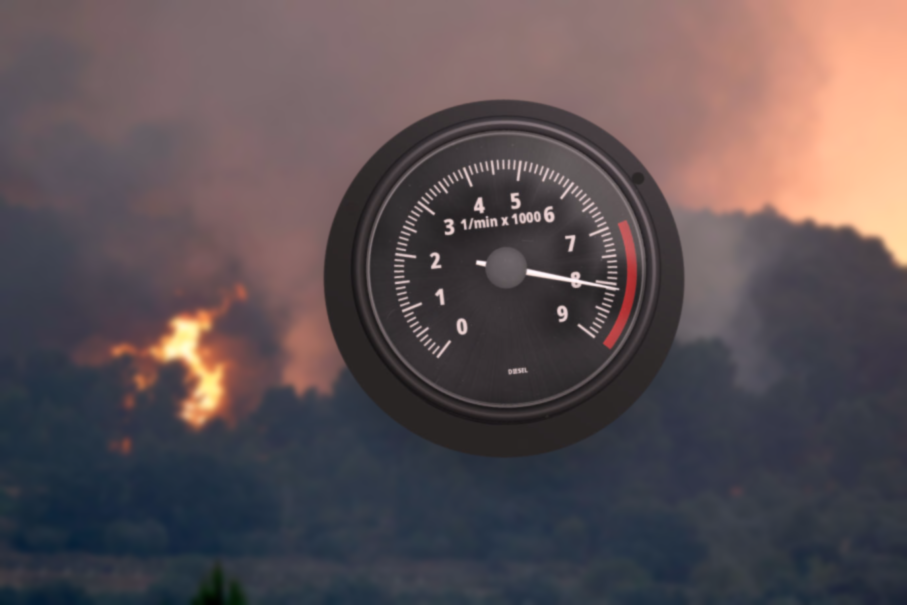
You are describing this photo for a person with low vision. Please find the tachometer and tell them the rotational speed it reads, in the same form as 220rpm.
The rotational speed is 8100rpm
